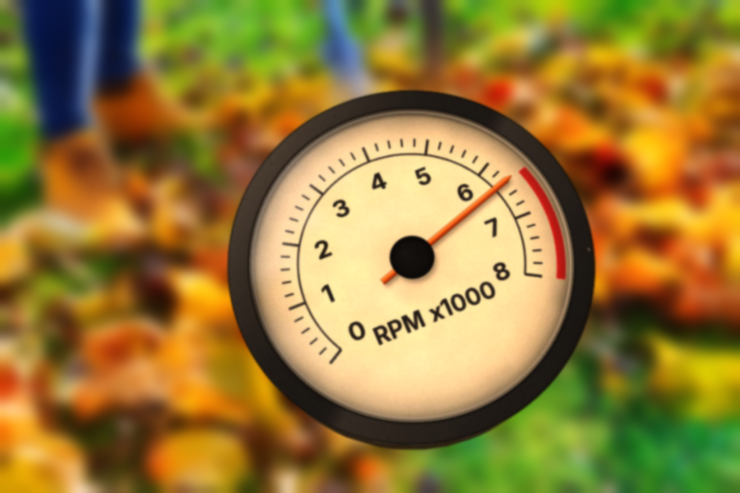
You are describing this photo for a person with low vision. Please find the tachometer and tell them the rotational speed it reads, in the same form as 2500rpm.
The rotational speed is 6400rpm
